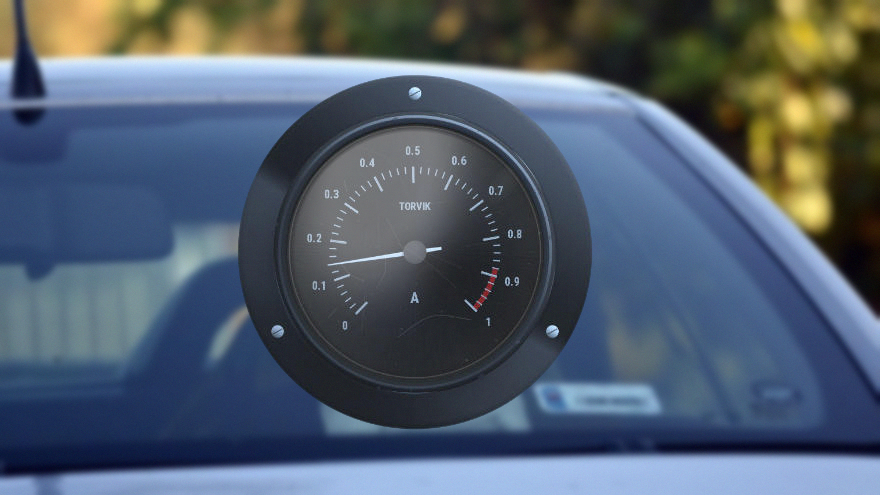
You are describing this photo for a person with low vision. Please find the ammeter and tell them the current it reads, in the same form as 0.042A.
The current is 0.14A
